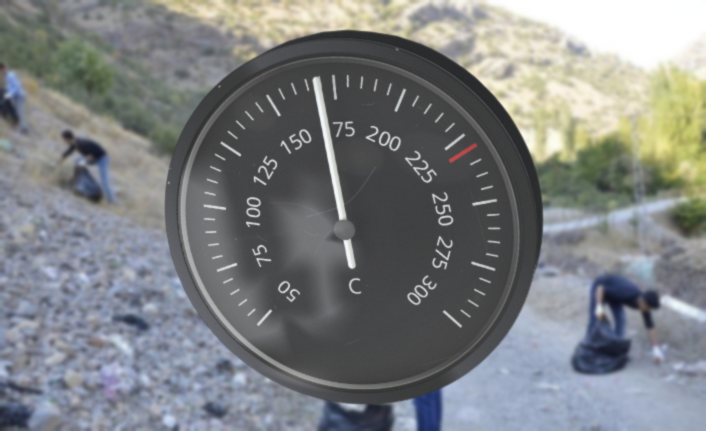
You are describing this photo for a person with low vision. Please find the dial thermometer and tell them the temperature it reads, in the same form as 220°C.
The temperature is 170°C
